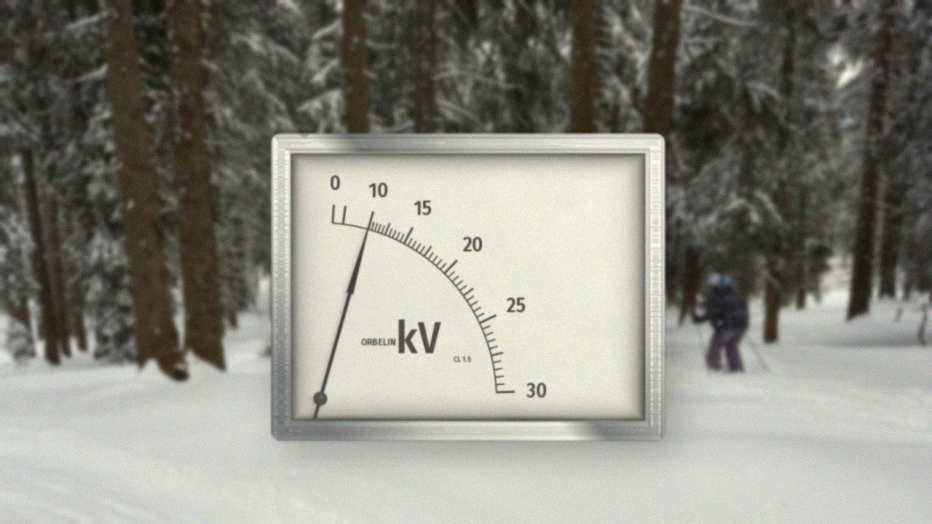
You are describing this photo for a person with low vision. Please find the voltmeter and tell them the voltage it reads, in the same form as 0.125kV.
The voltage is 10kV
